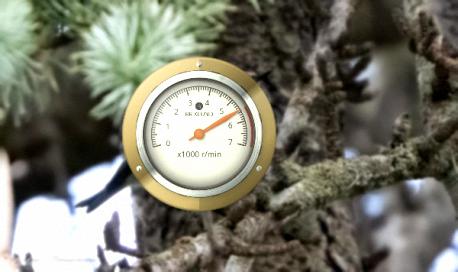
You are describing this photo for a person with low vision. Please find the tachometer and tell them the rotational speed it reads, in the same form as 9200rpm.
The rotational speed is 5500rpm
